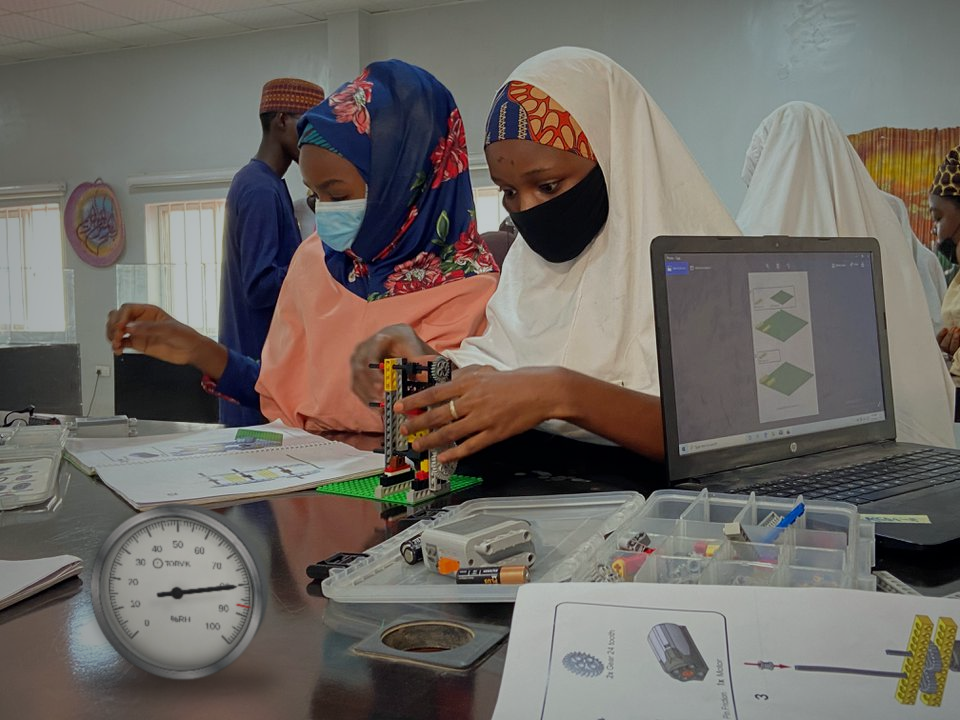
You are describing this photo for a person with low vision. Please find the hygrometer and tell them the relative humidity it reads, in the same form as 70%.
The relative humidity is 80%
